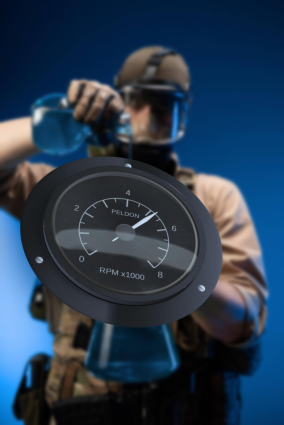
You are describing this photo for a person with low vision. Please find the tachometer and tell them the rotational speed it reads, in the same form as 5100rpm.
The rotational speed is 5250rpm
